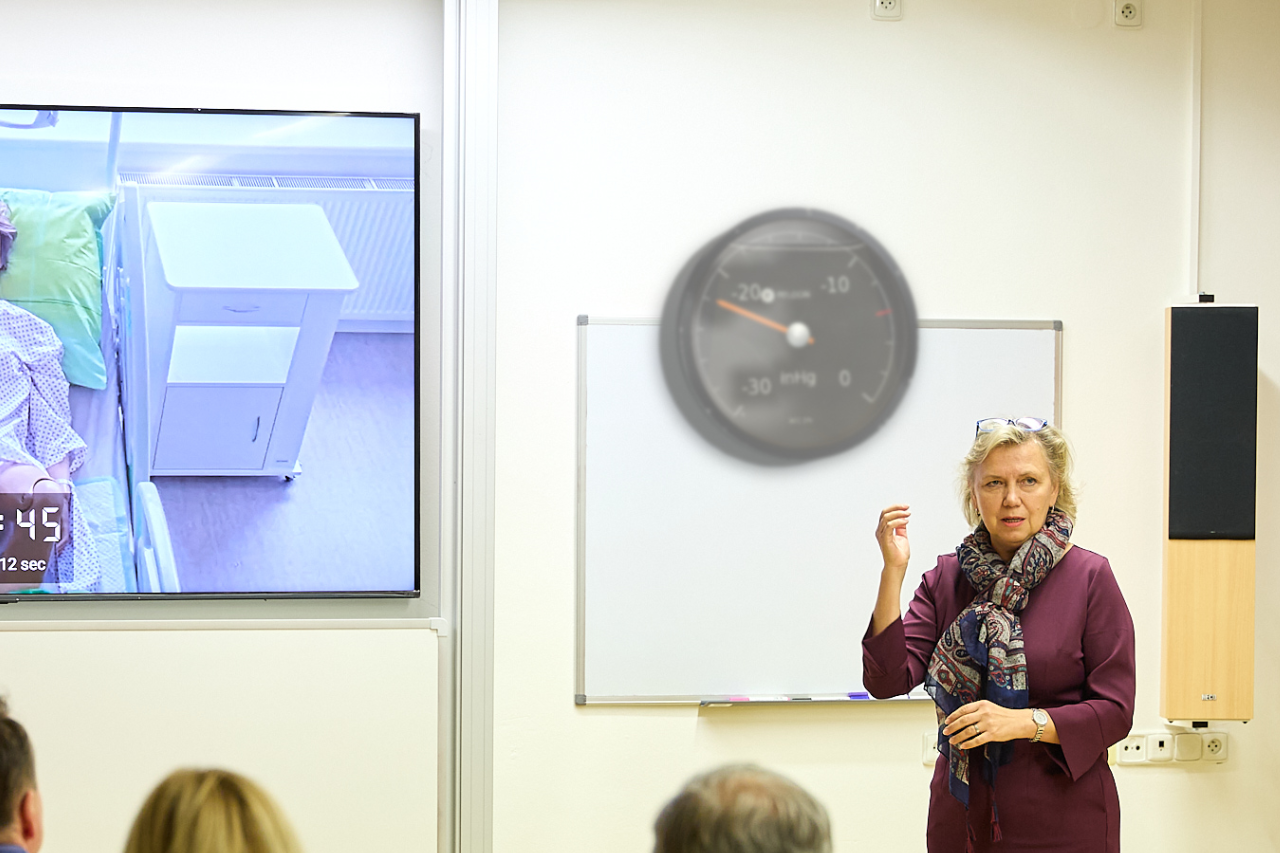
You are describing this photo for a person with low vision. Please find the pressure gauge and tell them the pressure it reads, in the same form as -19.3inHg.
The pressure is -22inHg
